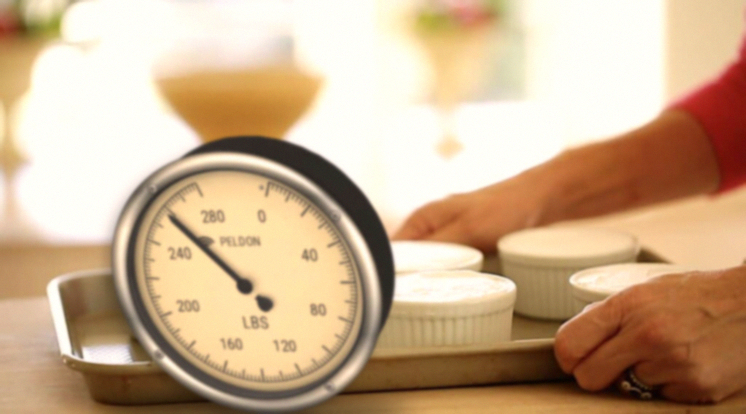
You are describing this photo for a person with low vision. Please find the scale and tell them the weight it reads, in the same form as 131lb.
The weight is 260lb
